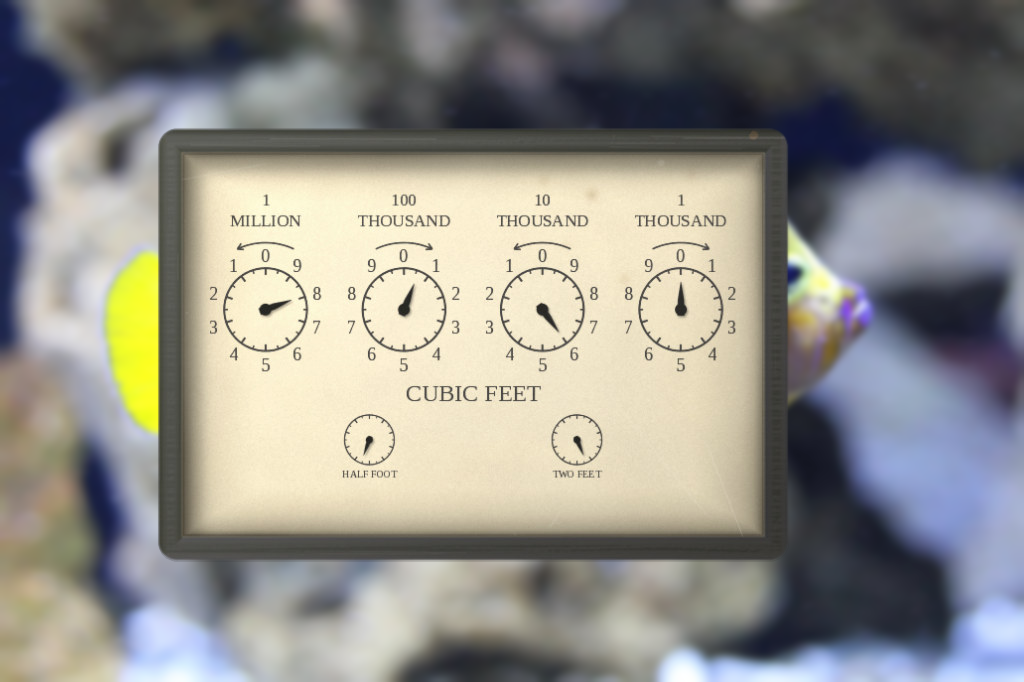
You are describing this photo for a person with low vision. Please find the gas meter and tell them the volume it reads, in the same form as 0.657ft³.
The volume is 806000ft³
